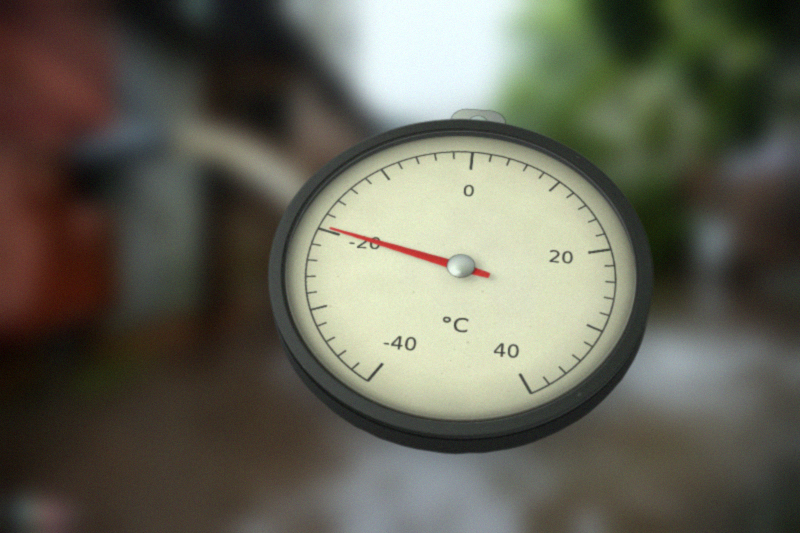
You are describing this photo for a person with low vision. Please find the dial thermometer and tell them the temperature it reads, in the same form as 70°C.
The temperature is -20°C
